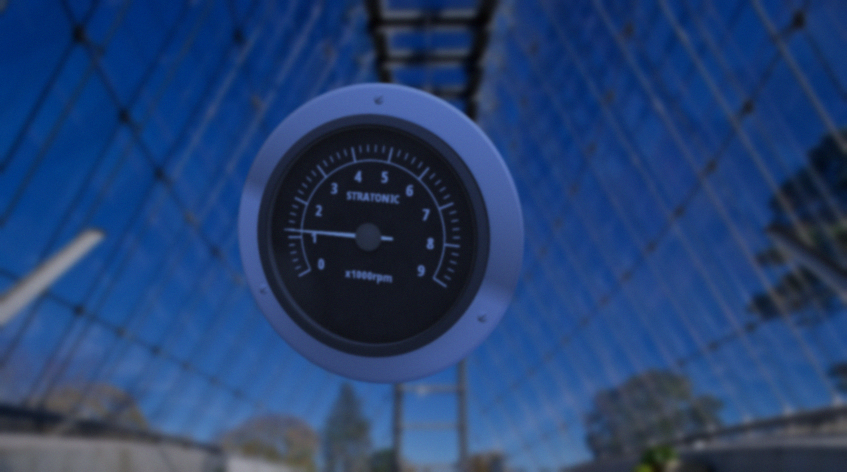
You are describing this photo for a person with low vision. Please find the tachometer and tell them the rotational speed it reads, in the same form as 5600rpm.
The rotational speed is 1200rpm
